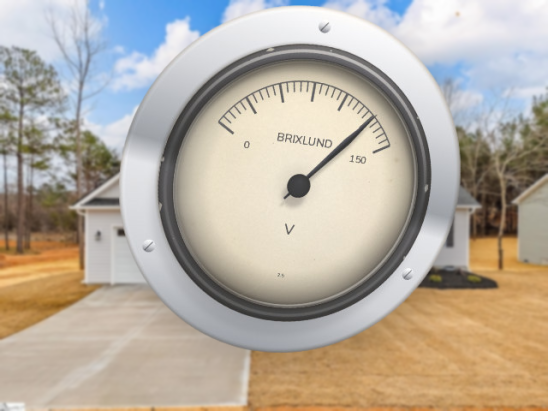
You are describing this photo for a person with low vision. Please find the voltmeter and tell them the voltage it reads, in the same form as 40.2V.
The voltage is 125V
